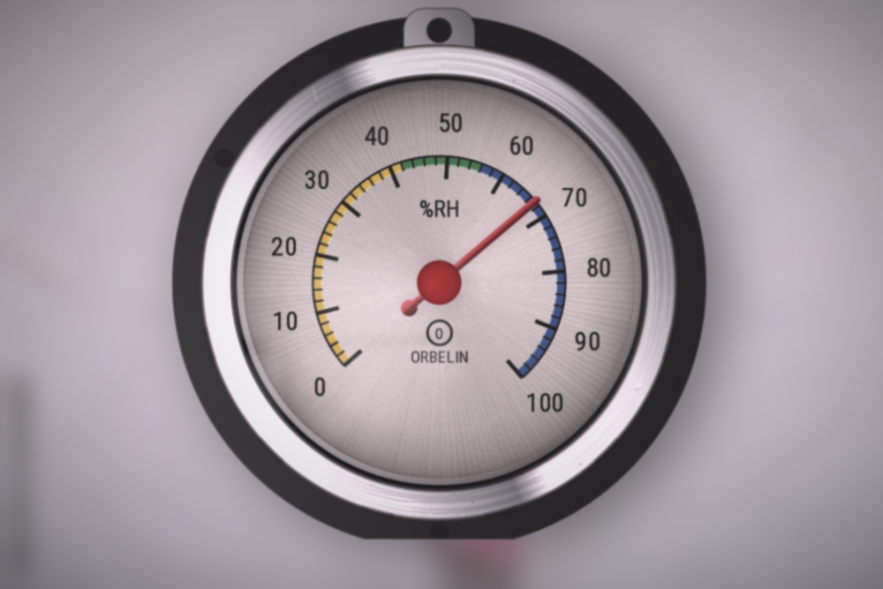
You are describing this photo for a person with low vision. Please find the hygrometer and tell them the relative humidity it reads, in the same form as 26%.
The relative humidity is 67%
